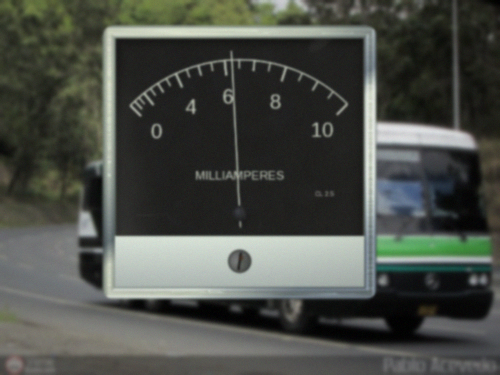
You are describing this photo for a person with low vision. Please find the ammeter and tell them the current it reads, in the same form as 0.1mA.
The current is 6.25mA
